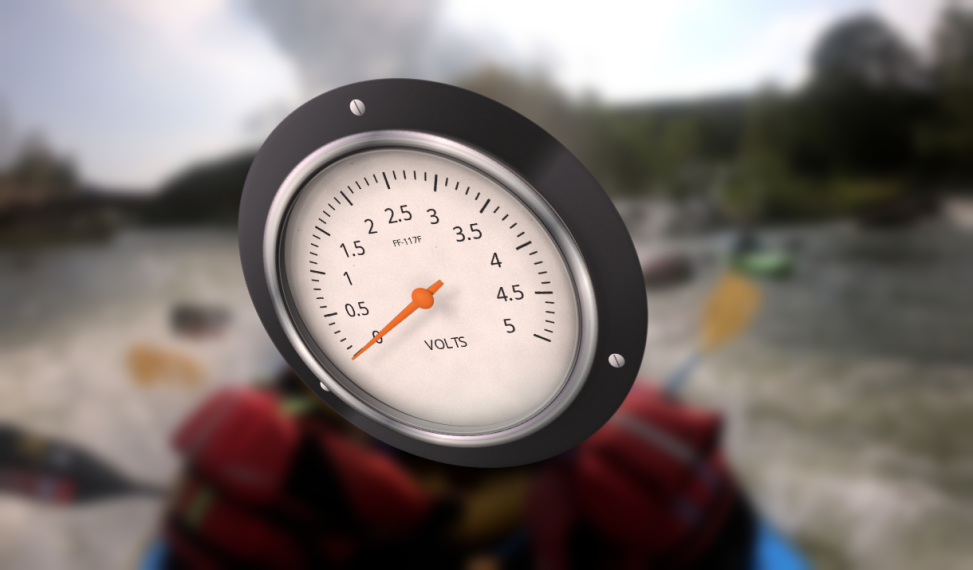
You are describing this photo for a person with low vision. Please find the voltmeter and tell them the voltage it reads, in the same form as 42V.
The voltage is 0V
